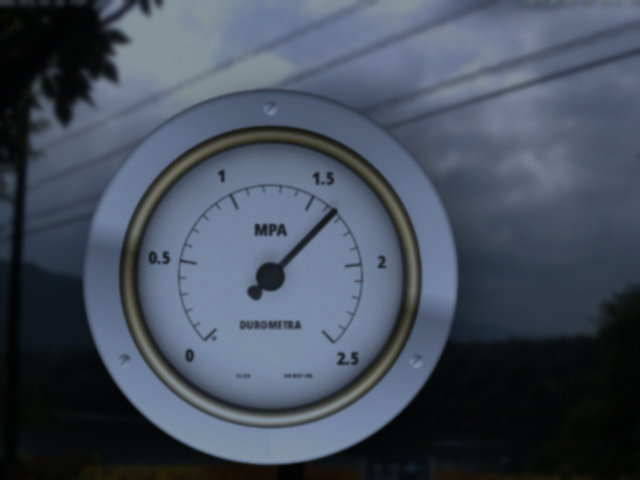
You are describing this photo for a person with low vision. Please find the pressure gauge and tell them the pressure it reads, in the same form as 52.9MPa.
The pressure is 1.65MPa
